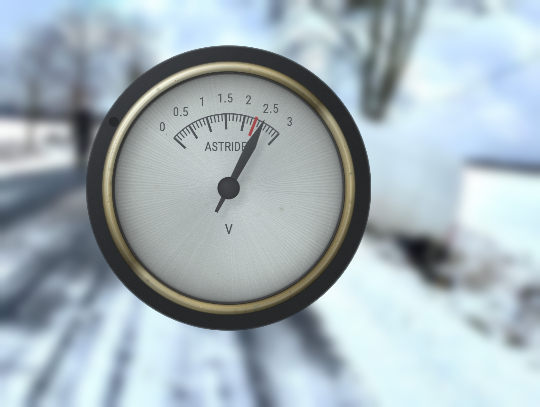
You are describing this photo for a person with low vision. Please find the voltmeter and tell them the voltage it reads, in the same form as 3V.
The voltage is 2.5V
